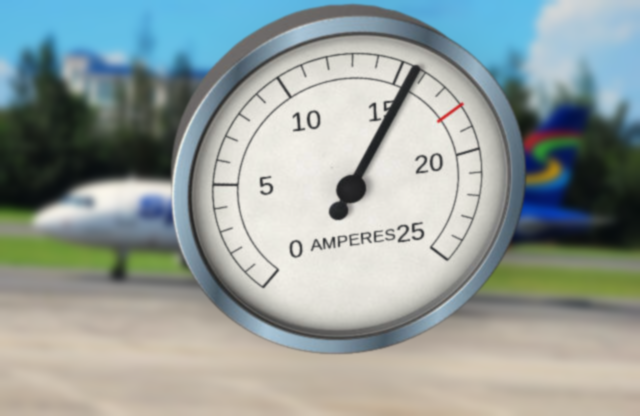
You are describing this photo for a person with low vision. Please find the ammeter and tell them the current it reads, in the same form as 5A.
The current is 15.5A
